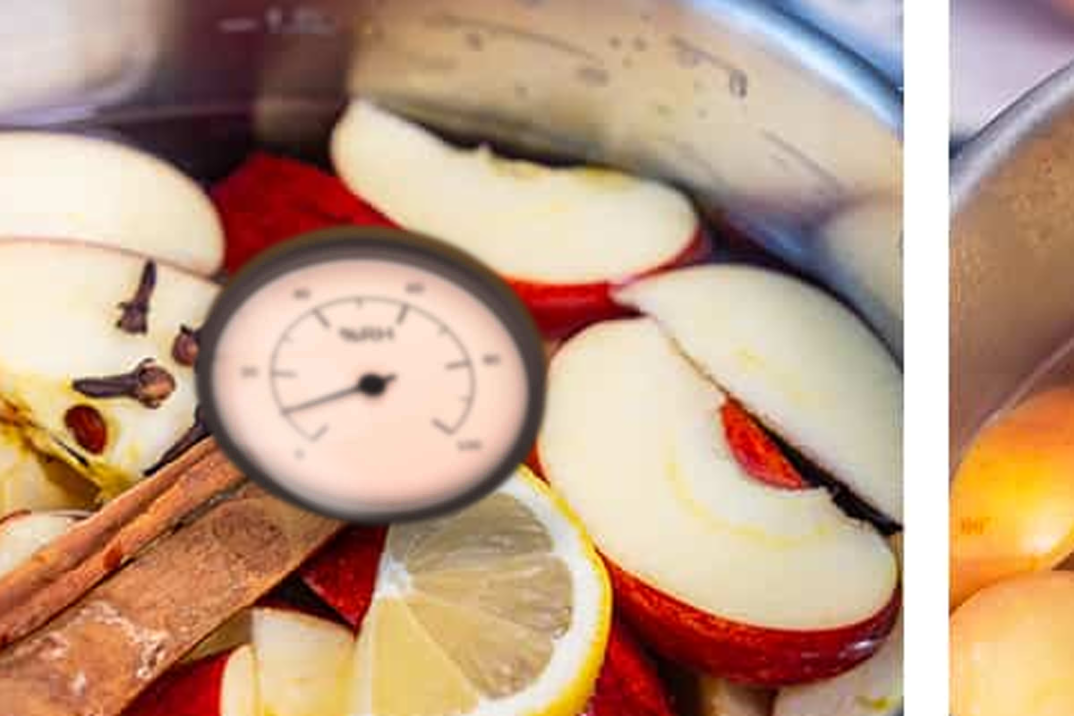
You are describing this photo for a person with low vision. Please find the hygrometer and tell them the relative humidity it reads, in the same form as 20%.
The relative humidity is 10%
